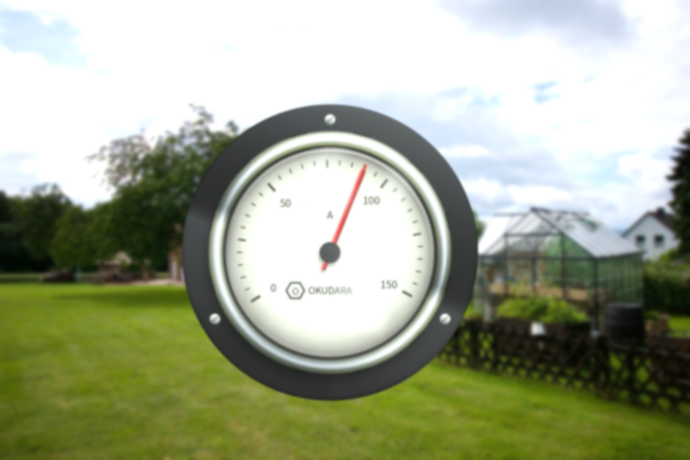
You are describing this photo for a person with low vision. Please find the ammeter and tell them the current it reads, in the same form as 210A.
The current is 90A
